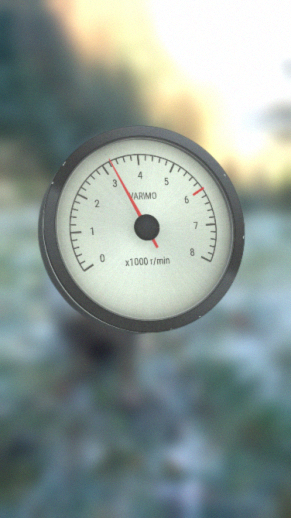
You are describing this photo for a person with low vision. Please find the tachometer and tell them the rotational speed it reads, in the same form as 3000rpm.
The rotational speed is 3200rpm
